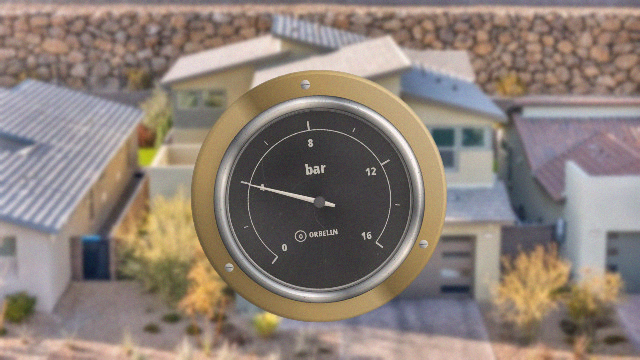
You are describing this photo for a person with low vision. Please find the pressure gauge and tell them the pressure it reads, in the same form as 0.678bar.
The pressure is 4bar
